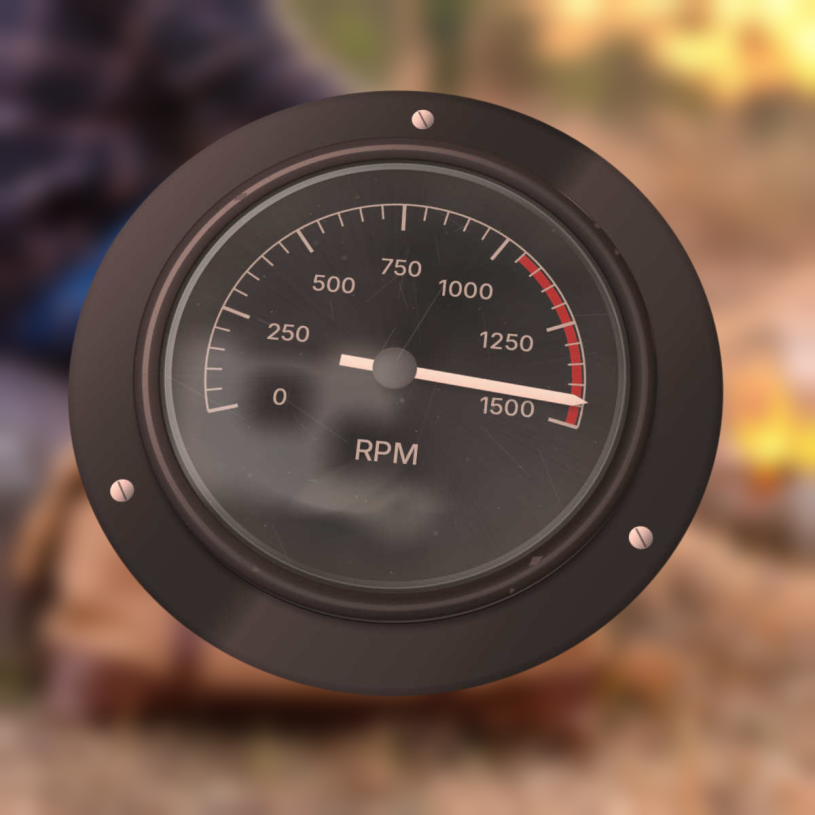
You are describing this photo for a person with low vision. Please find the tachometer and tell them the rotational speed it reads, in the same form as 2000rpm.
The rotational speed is 1450rpm
